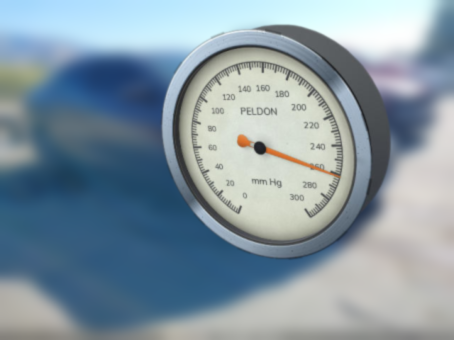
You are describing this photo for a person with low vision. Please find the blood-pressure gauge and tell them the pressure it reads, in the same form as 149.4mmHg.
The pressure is 260mmHg
